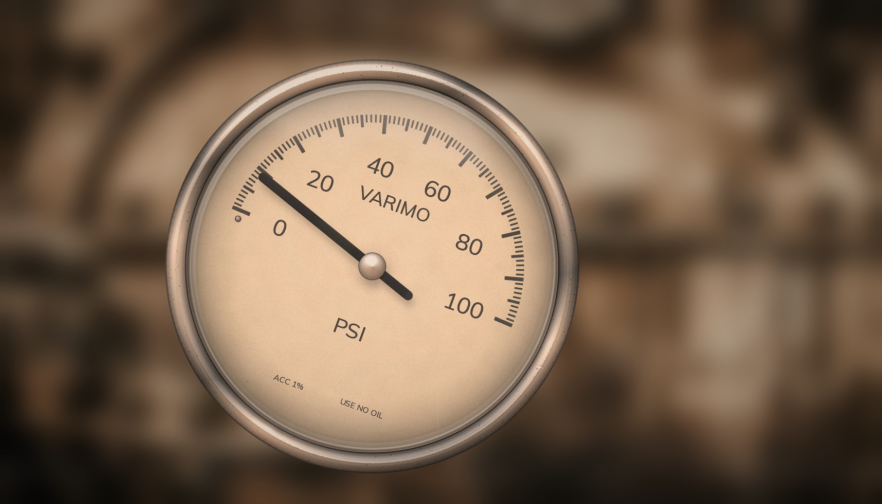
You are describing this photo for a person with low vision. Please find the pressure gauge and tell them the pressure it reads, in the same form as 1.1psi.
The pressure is 9psi
